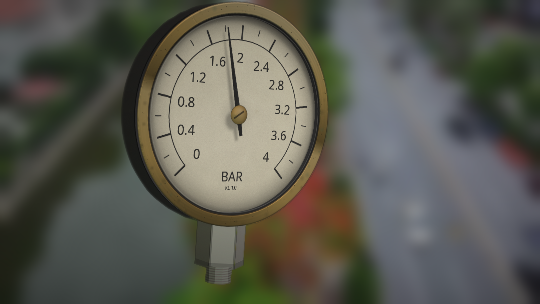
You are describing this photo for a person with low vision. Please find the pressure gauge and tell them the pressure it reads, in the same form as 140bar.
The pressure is 1.8bar
